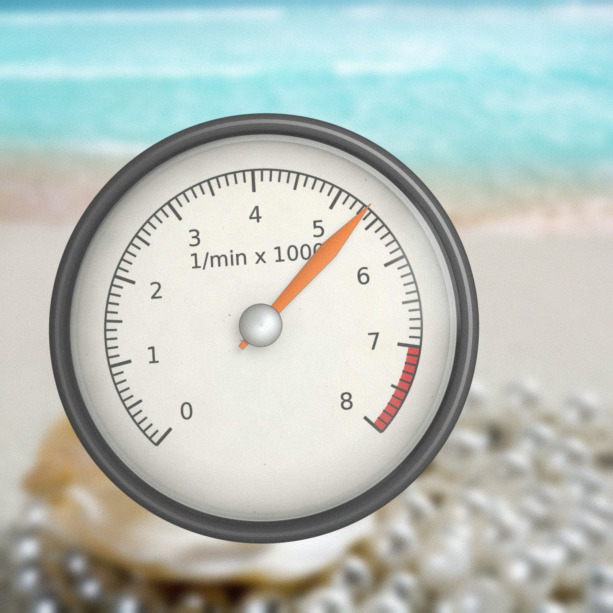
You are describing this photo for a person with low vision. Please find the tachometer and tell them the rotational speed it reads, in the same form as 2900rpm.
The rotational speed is 5350rpm
